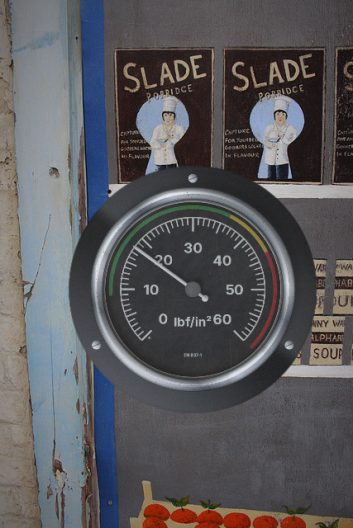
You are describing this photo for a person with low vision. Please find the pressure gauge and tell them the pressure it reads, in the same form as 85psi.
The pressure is 18psi
